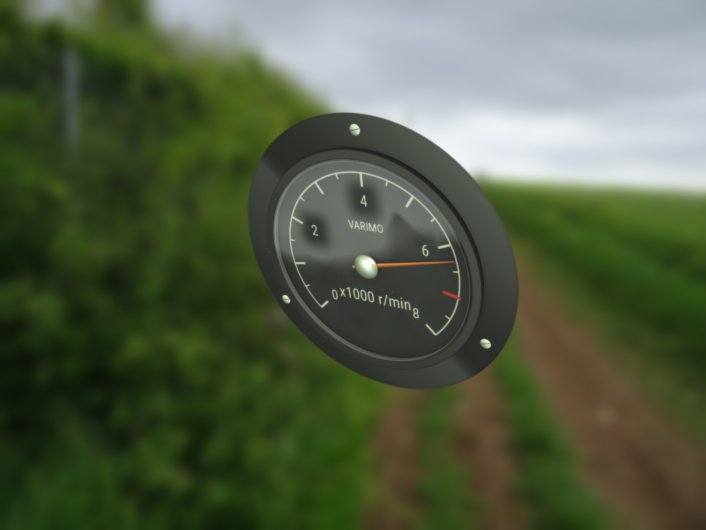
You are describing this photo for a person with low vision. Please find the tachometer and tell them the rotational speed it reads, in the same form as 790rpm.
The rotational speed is 6250rpm
